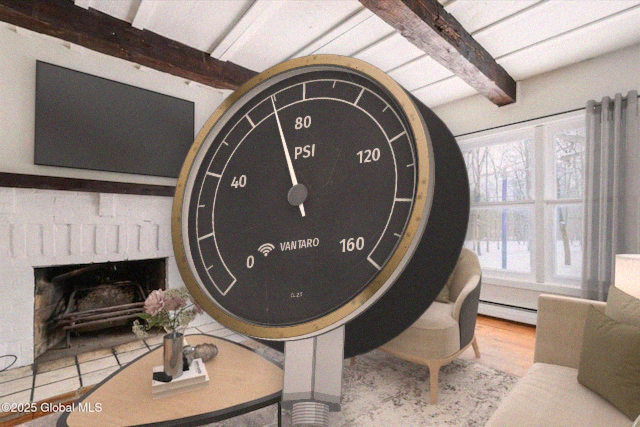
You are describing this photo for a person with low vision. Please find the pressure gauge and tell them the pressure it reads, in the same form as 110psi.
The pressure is 70psi
